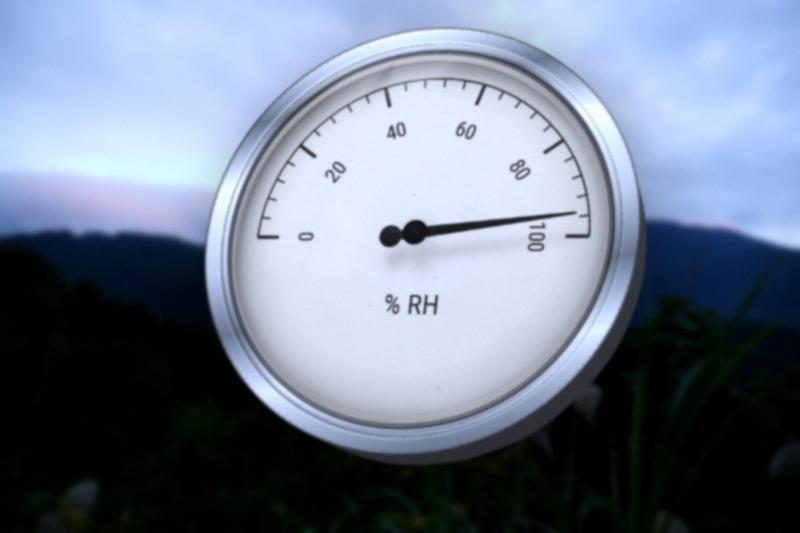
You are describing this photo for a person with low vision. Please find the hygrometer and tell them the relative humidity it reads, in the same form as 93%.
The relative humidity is 96%
